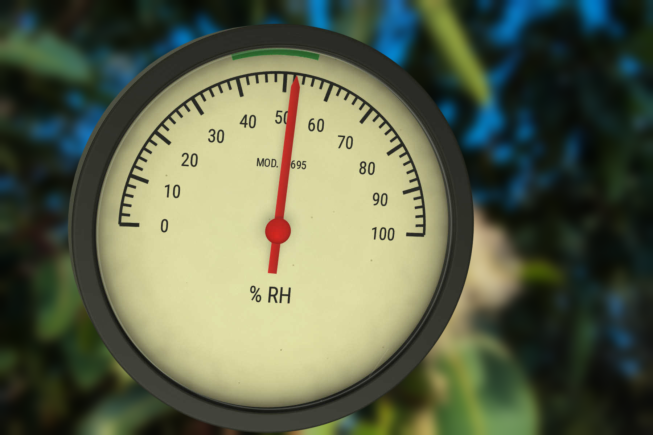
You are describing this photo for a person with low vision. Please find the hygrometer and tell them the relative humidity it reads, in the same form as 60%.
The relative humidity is 52%
